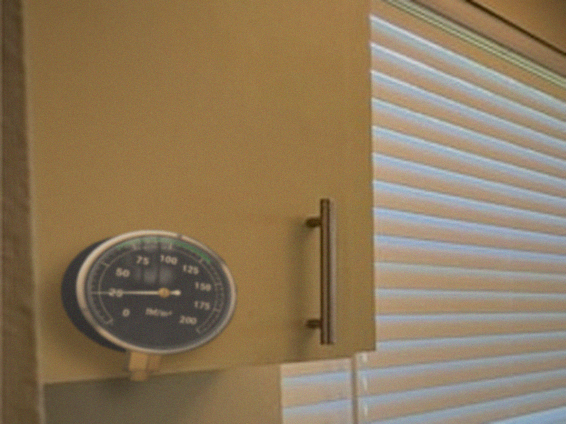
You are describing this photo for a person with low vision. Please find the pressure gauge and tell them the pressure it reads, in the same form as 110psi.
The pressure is 25psi
